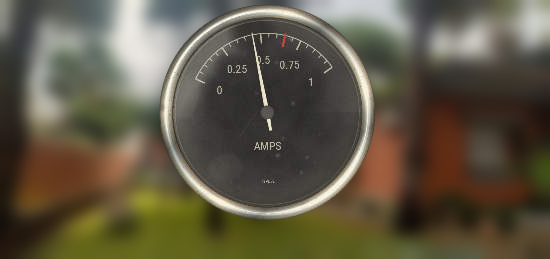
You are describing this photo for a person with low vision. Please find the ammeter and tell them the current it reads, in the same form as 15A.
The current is 0.45A
